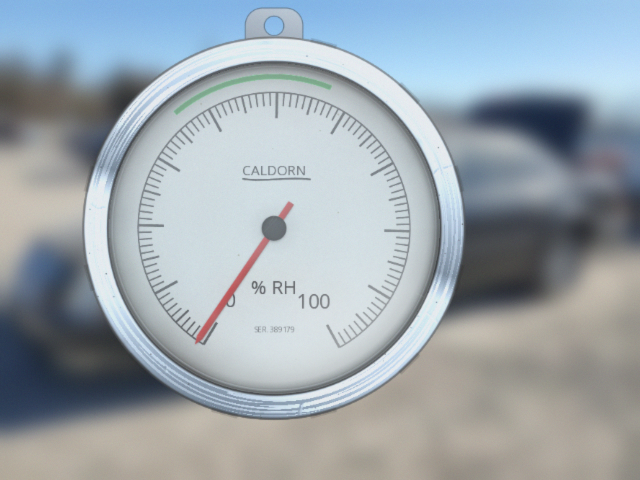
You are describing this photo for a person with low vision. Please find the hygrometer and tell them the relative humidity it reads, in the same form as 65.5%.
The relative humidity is 1%
